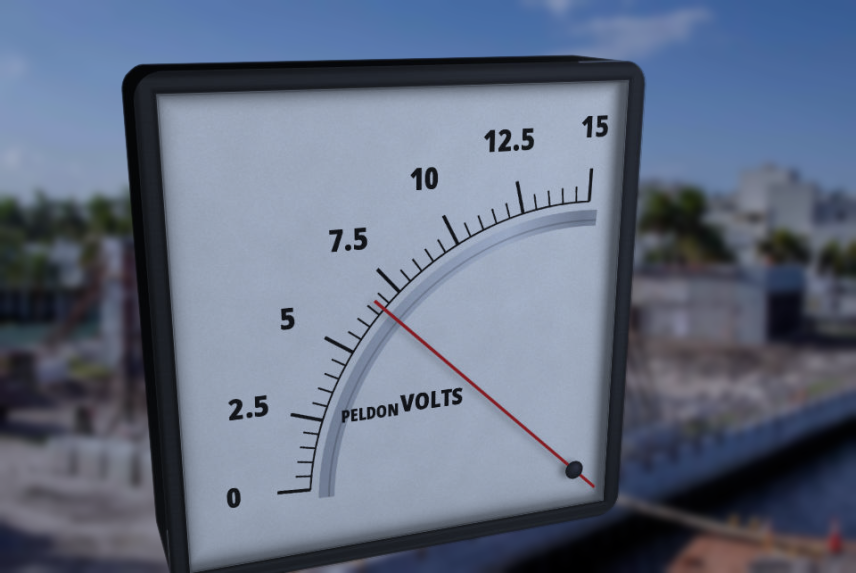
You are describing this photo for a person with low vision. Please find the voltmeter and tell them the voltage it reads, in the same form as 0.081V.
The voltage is 6.75V
